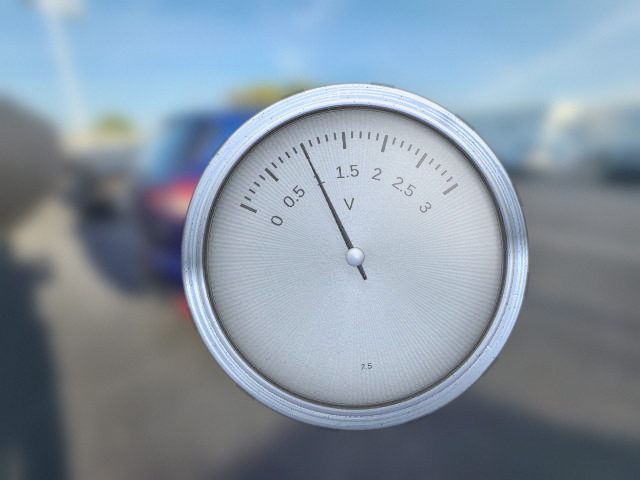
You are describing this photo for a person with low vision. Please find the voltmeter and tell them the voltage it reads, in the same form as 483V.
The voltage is 1V
